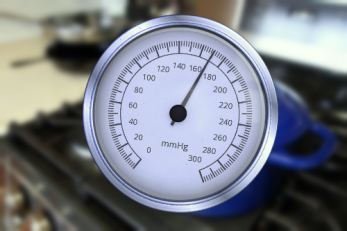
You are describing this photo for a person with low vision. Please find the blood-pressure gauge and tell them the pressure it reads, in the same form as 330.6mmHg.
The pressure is 170mmHg
